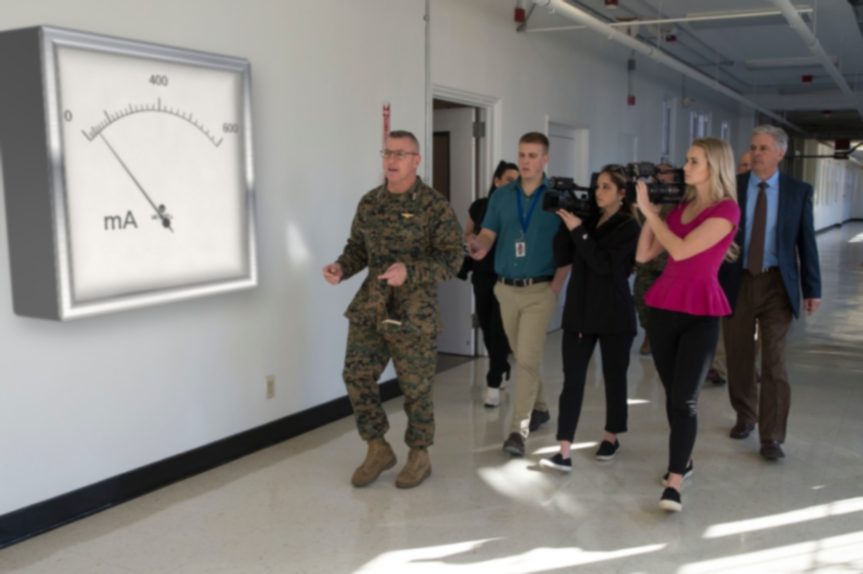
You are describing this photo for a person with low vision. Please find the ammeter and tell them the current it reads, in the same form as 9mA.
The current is 100mA
